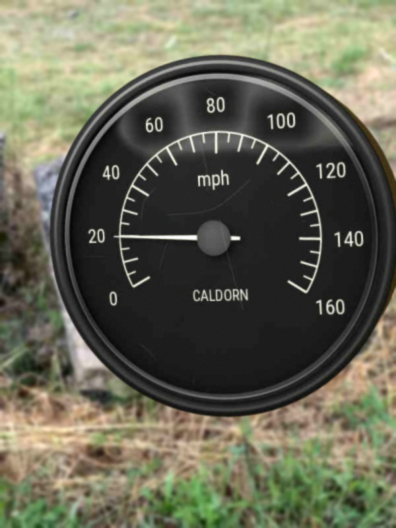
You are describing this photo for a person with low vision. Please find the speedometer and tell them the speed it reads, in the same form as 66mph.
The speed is 20mph
